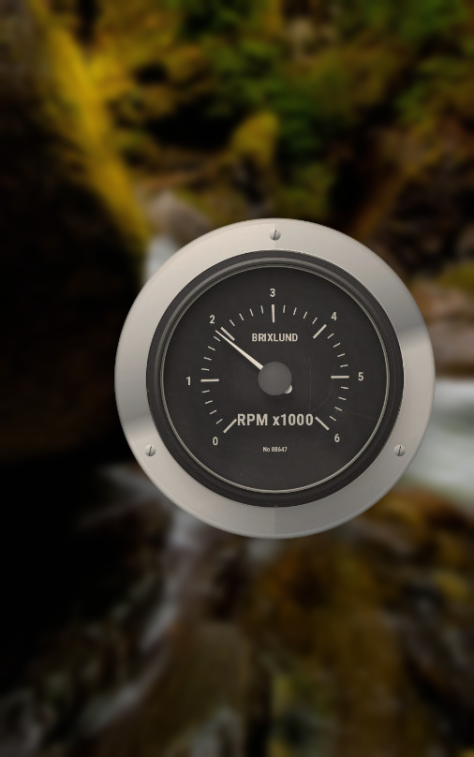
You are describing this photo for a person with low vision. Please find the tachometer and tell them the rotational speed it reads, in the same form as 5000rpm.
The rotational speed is 1900rpm
